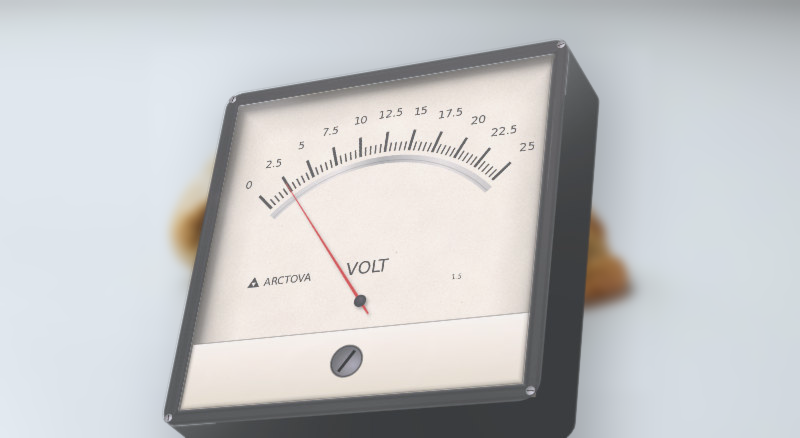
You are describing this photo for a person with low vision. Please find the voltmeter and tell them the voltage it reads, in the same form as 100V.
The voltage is 2.5V
